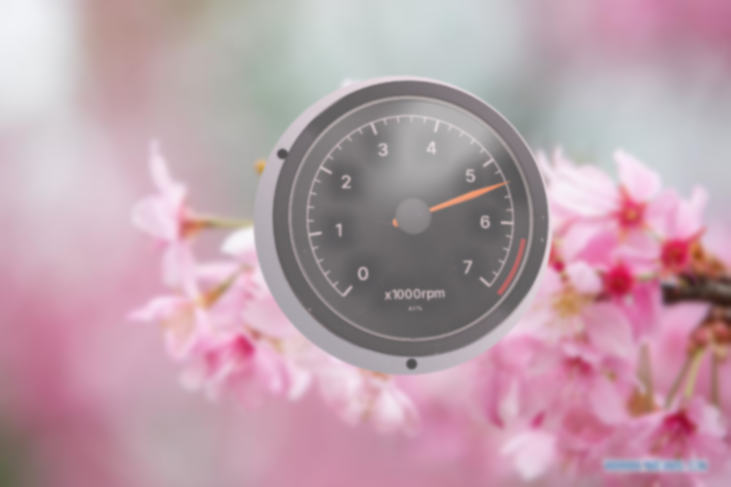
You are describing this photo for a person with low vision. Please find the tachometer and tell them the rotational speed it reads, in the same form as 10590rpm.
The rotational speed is 5400rpm
